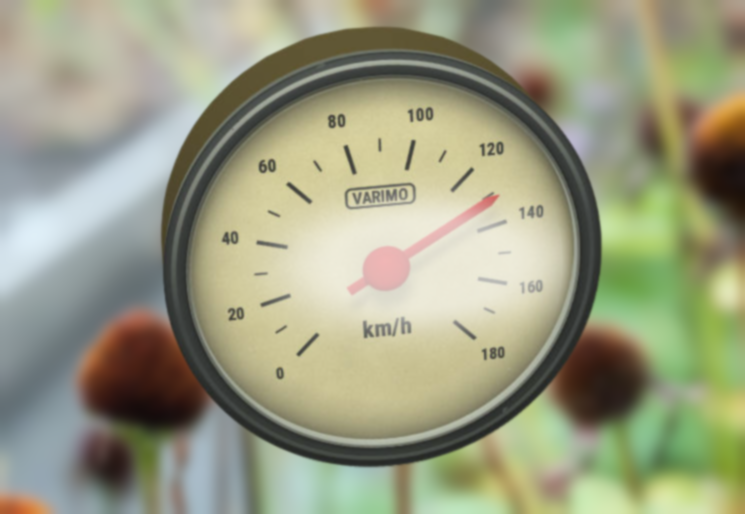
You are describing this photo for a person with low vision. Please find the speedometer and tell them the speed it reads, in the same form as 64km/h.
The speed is 130km/h
